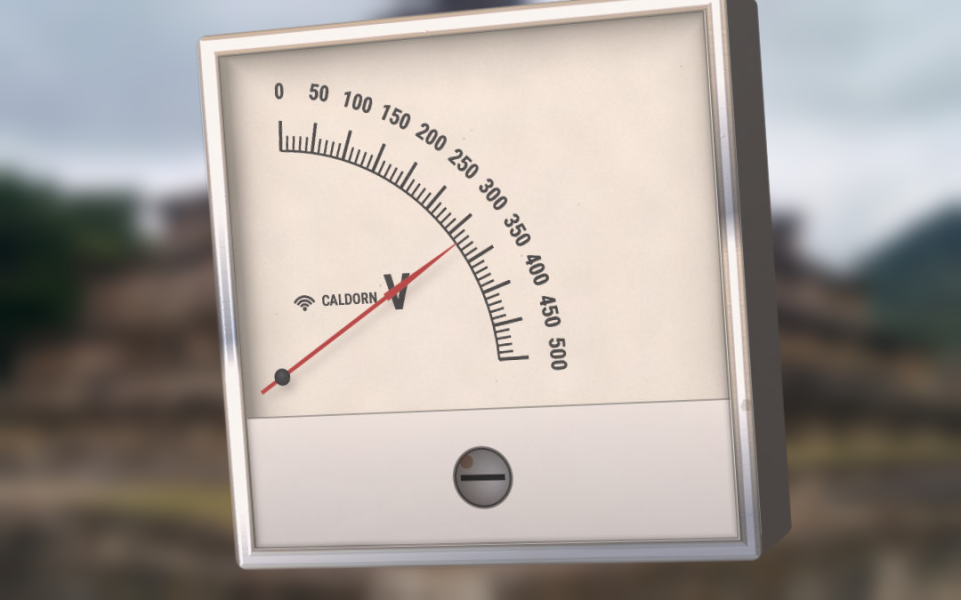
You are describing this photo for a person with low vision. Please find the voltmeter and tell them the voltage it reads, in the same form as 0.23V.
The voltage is 320V
